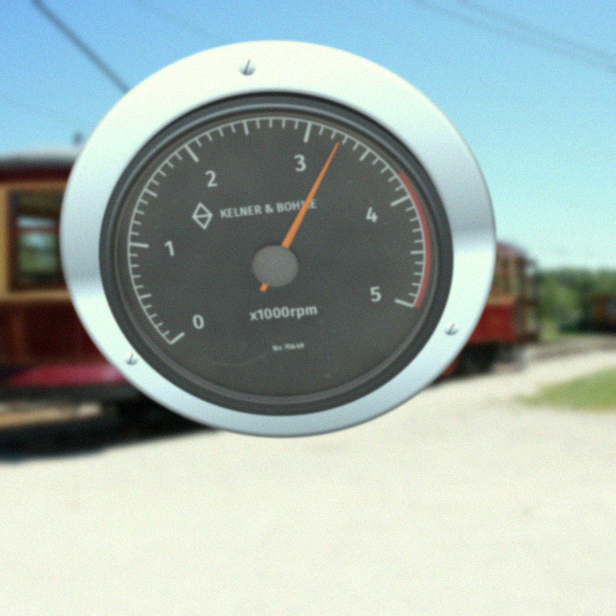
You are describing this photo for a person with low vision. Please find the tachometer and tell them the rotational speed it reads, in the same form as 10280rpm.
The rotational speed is 3250rpm
